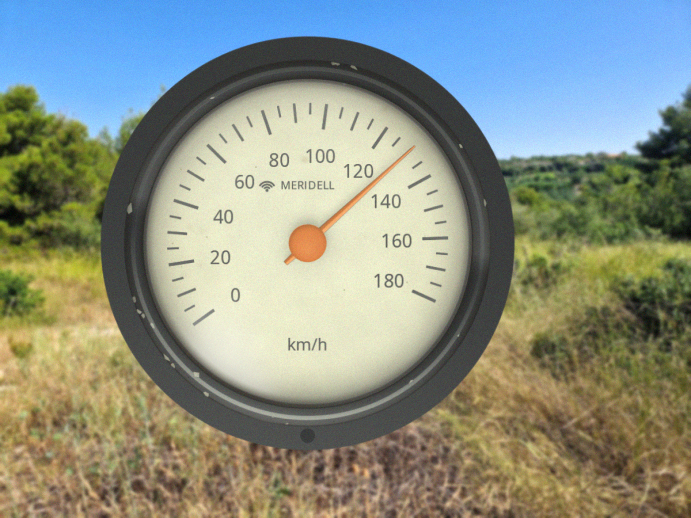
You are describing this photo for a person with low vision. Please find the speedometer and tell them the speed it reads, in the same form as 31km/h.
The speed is 130km/h
